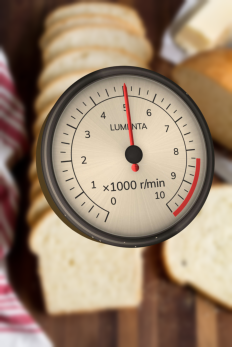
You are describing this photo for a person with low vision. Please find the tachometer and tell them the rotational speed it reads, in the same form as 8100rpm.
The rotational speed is 5000rpm
